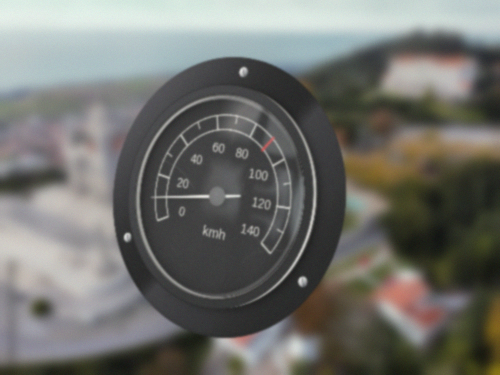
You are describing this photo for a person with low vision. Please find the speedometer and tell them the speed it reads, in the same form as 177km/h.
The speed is 10km/h
